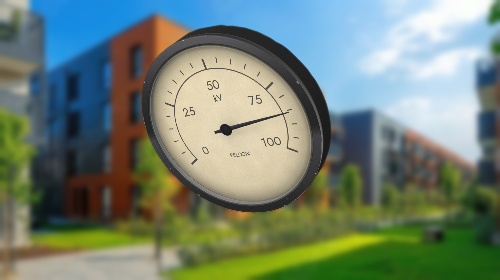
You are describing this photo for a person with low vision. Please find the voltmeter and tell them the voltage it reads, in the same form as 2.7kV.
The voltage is 85kV
